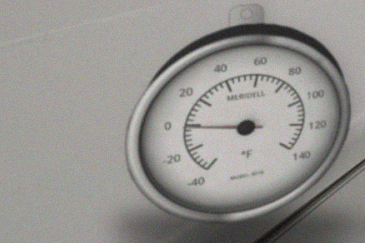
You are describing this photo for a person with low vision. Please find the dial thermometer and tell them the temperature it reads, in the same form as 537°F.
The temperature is 0°F
